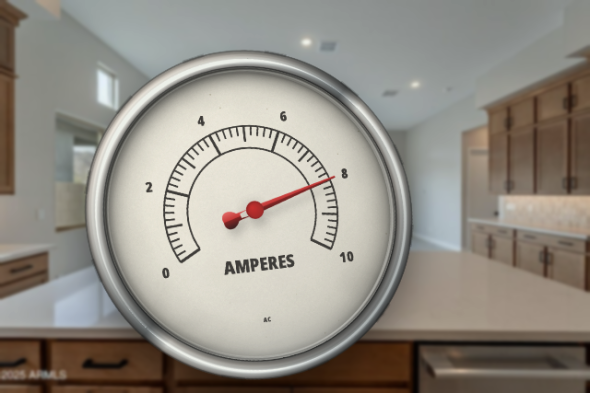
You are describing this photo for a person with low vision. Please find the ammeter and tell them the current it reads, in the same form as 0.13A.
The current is 8A
